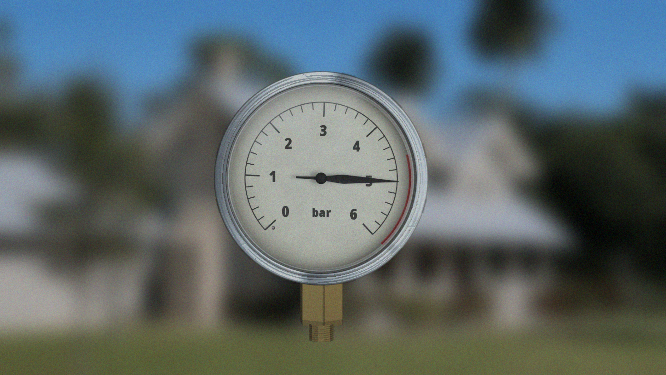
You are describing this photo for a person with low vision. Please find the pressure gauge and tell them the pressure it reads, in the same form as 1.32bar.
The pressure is 5bar
